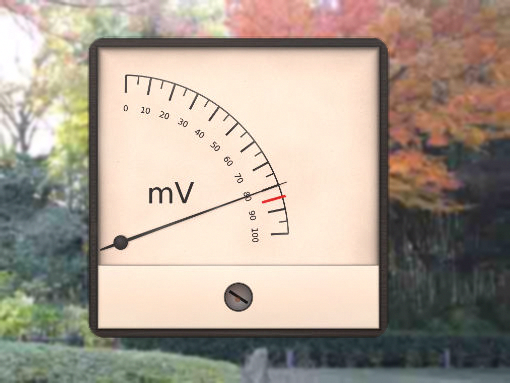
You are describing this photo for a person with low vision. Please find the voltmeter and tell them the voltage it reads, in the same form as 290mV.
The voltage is 80mV
